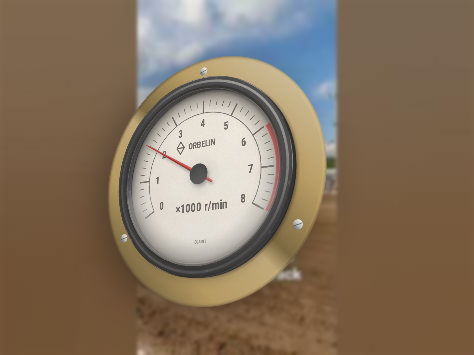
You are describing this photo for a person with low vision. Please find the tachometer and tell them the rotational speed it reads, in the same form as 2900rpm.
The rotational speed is 2000rpm
